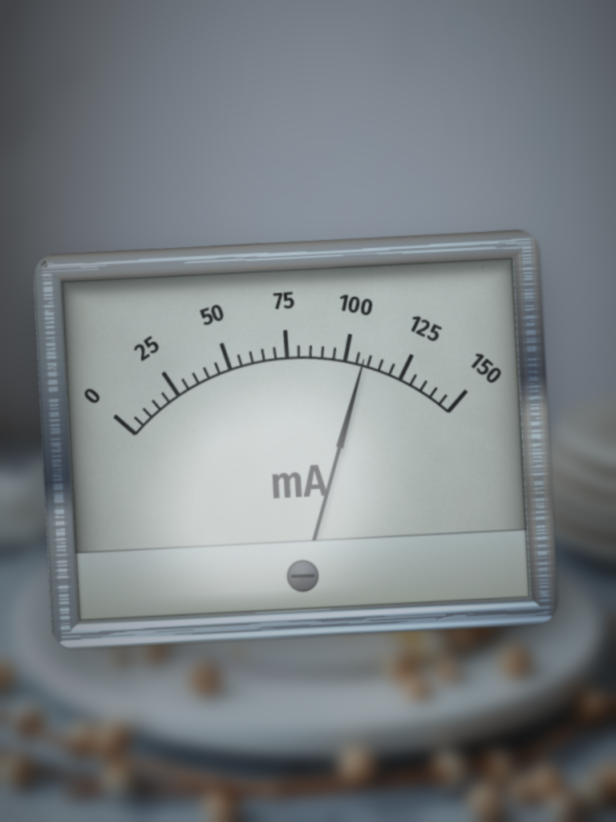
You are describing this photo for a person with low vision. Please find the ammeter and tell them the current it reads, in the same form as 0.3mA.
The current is 107.5mA
